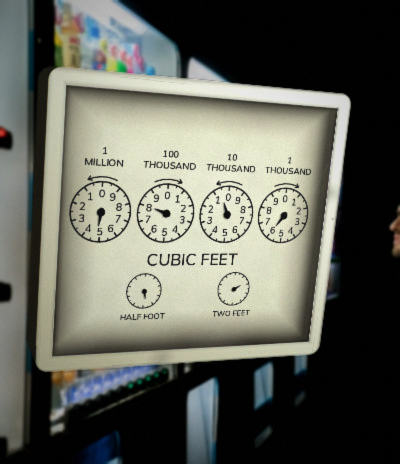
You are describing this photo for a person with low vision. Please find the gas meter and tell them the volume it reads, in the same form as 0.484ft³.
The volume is 480600ft³
